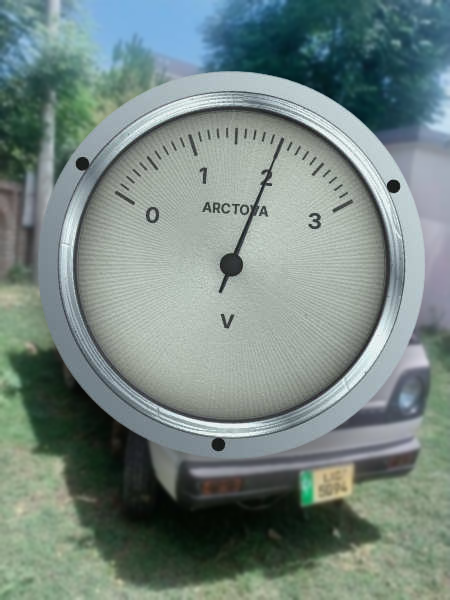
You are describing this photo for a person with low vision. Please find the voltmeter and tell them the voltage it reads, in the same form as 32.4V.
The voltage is 2V
